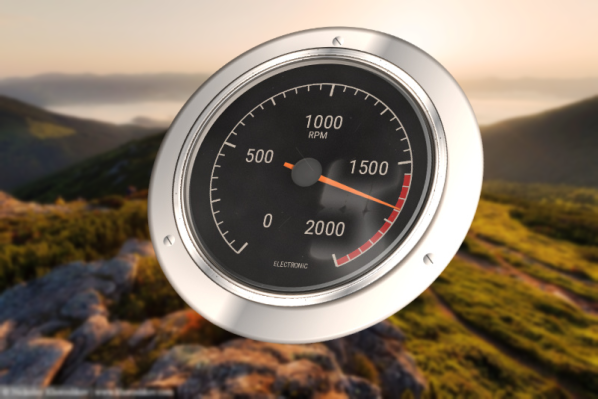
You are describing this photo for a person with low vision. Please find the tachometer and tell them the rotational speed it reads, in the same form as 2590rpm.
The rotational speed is 1700rpm
